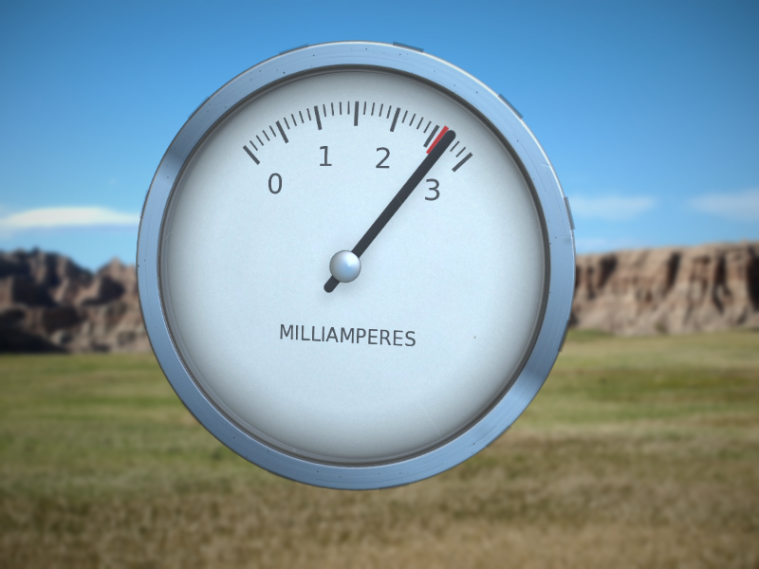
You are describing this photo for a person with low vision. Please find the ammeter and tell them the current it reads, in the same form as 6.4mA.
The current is 2.7mA
